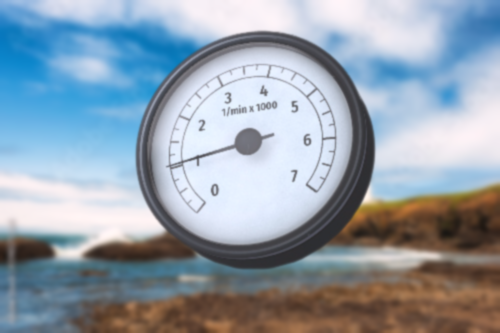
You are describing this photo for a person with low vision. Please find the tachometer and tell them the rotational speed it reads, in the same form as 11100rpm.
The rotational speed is 1000rpm
